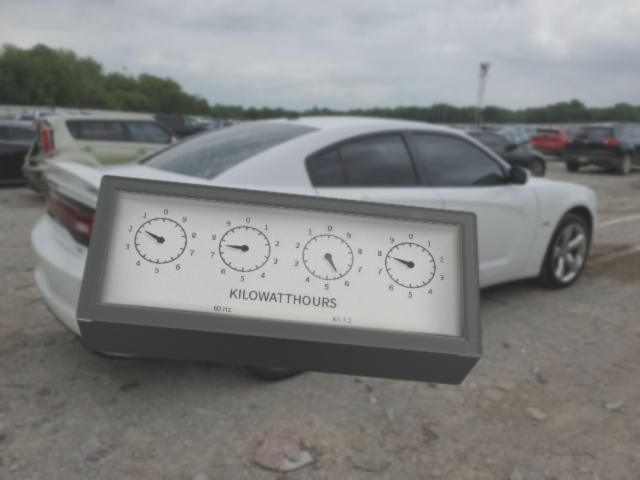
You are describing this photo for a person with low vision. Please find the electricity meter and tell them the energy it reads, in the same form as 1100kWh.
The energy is 1758kWh
